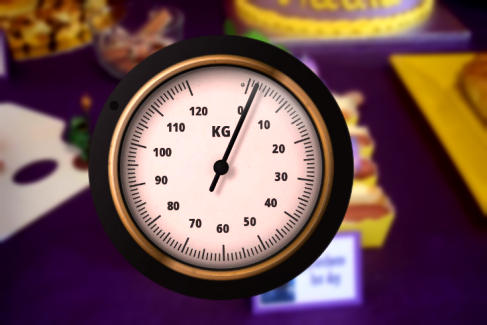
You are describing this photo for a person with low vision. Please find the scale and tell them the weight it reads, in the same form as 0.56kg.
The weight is 2kg
